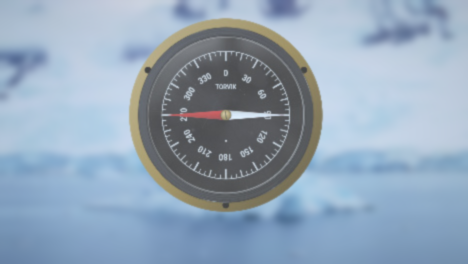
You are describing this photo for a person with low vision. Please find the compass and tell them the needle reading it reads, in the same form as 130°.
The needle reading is 270°
